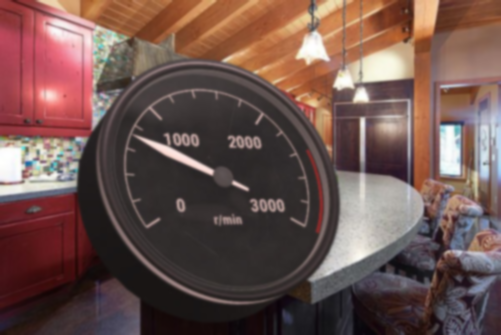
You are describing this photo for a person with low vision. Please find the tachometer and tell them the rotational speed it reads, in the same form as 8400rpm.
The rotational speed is 700rpm
